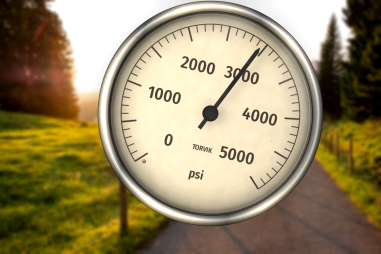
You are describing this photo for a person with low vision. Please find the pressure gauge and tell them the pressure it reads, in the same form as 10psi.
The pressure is 2950psi
